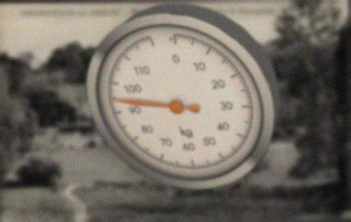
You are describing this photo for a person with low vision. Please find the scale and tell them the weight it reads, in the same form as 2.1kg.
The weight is 95kg
